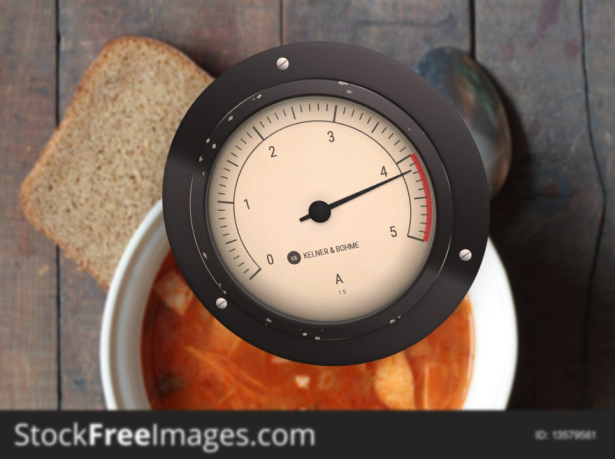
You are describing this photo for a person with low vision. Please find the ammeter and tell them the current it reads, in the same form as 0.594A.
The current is 4.15A
